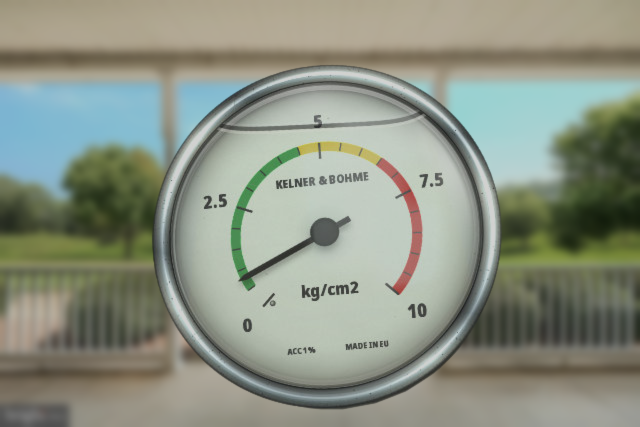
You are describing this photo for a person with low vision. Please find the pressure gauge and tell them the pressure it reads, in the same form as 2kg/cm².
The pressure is 0.75kg/cm²
